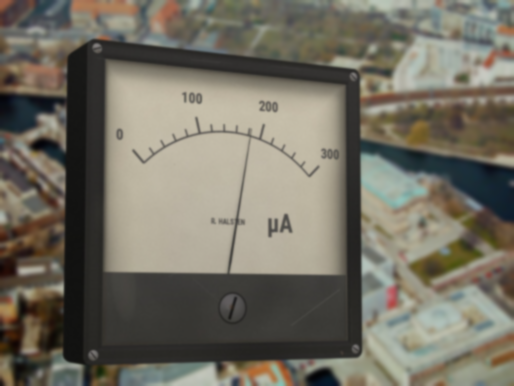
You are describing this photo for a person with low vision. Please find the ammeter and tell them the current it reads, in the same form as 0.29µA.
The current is 180µA
